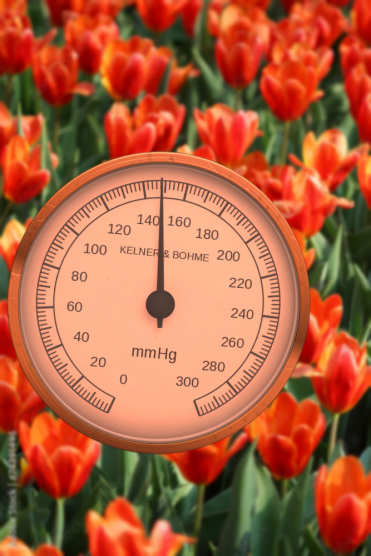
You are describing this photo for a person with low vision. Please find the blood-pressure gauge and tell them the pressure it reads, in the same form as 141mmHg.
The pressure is 148mmHg
